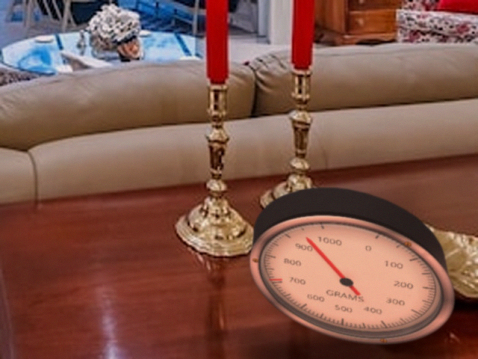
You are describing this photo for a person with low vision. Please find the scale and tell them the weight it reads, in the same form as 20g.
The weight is 950g
